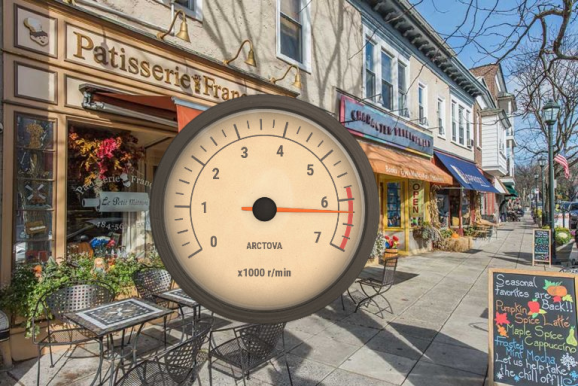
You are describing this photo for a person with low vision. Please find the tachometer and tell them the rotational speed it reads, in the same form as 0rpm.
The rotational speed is 6250rpm
